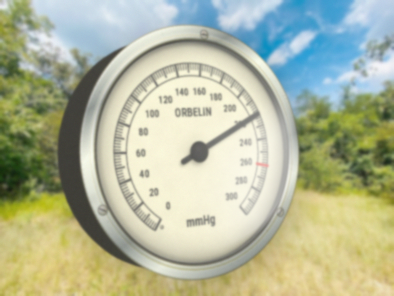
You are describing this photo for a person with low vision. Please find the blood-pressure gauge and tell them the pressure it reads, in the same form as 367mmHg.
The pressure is 220mmHg
